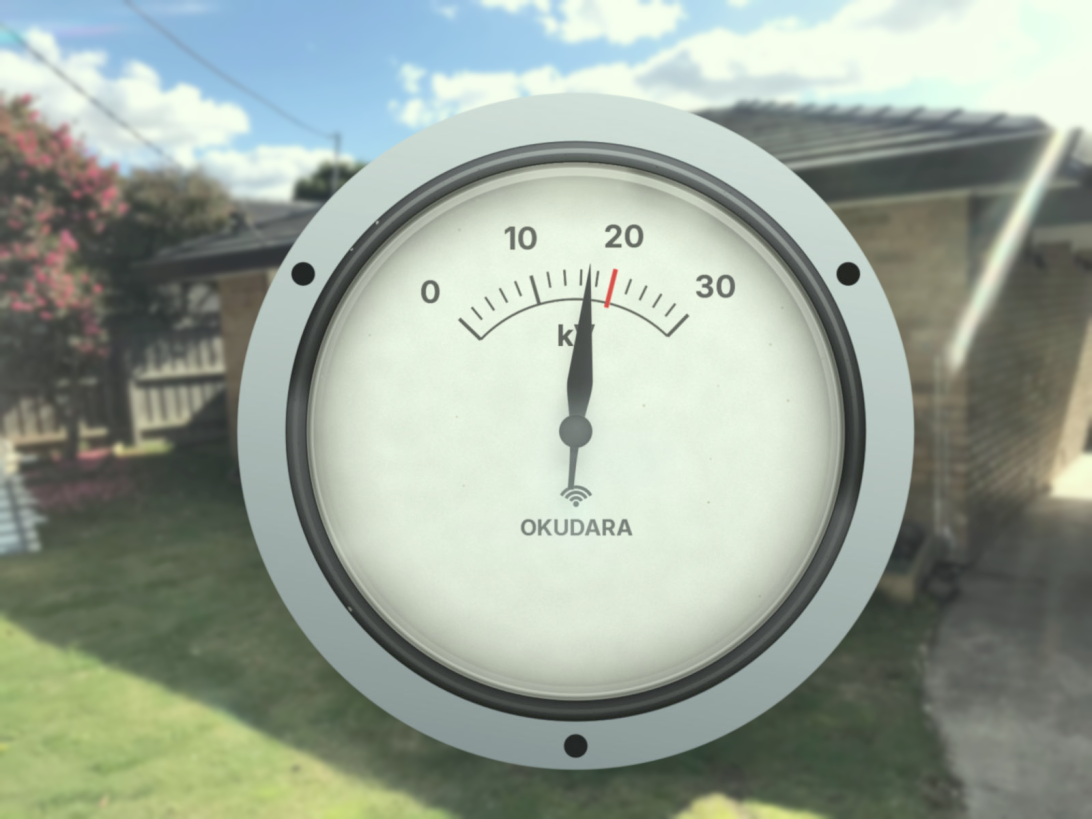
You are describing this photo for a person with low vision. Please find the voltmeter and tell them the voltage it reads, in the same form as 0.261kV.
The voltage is 17kV
